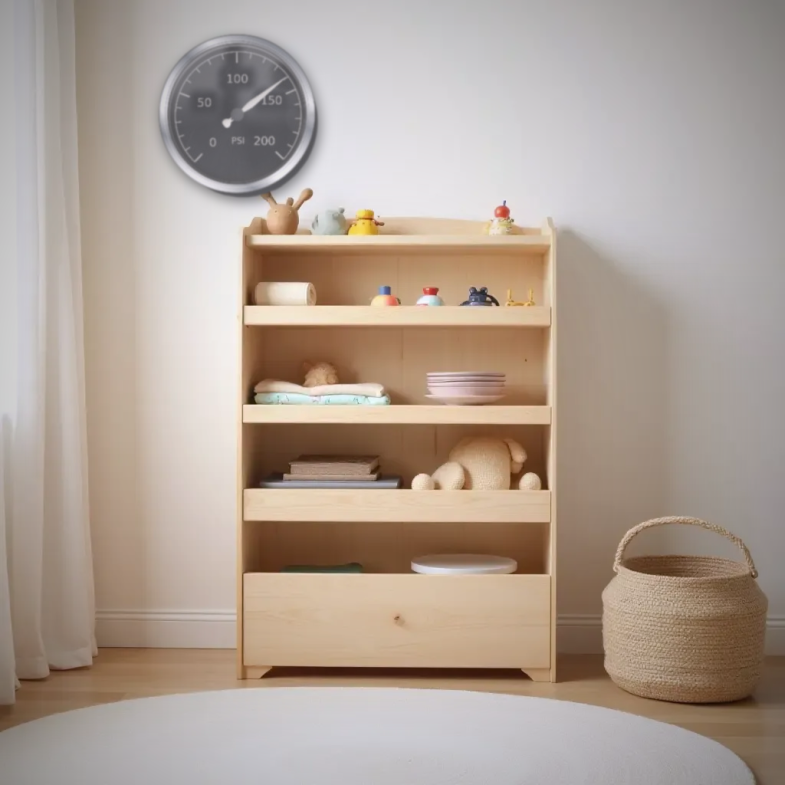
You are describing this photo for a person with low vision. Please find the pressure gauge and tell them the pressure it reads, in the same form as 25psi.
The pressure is 140psi
